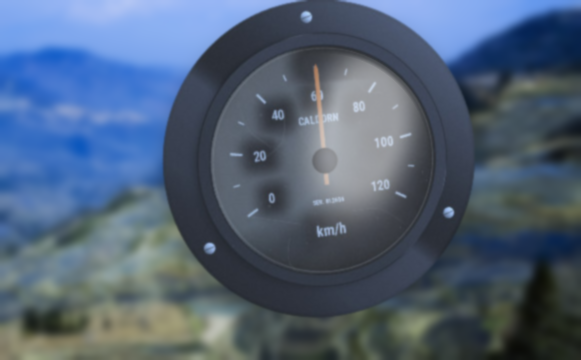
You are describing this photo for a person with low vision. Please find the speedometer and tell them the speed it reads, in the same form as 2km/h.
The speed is 60km/h
